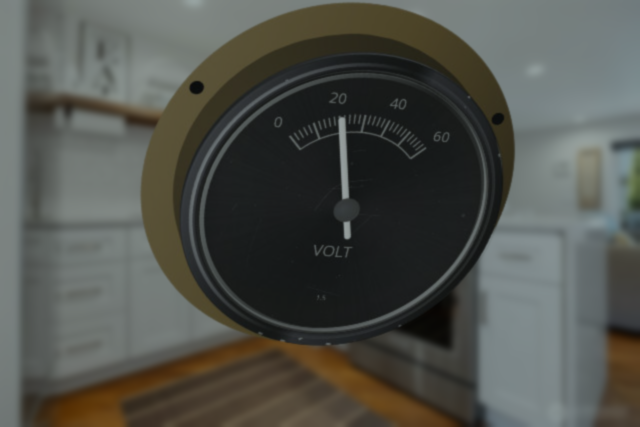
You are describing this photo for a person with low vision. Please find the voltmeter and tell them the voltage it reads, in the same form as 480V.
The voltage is 20V
